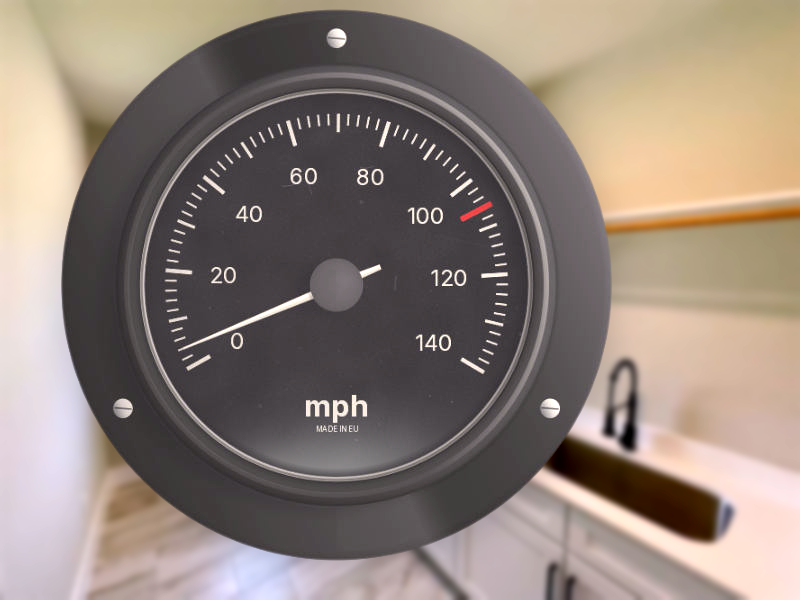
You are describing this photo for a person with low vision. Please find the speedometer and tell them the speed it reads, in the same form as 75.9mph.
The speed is 4mph
